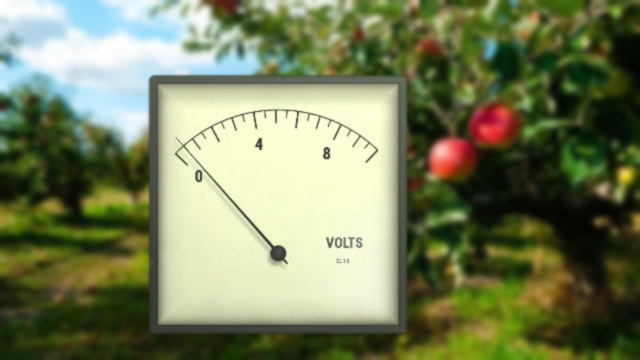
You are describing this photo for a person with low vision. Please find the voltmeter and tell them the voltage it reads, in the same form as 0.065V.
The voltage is 0.5V
